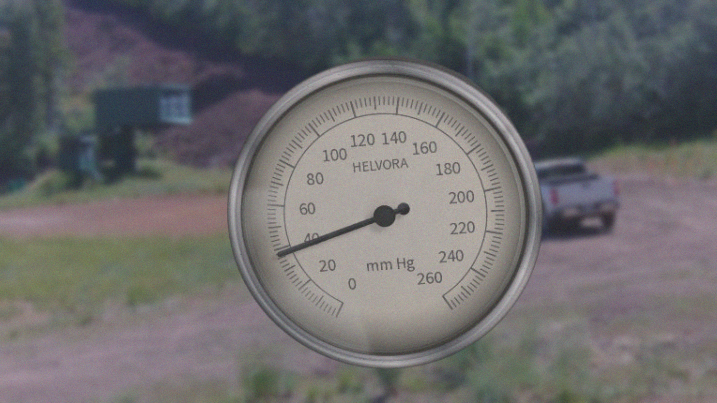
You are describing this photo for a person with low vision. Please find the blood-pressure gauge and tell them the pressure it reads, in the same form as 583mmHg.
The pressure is 38mmHg
